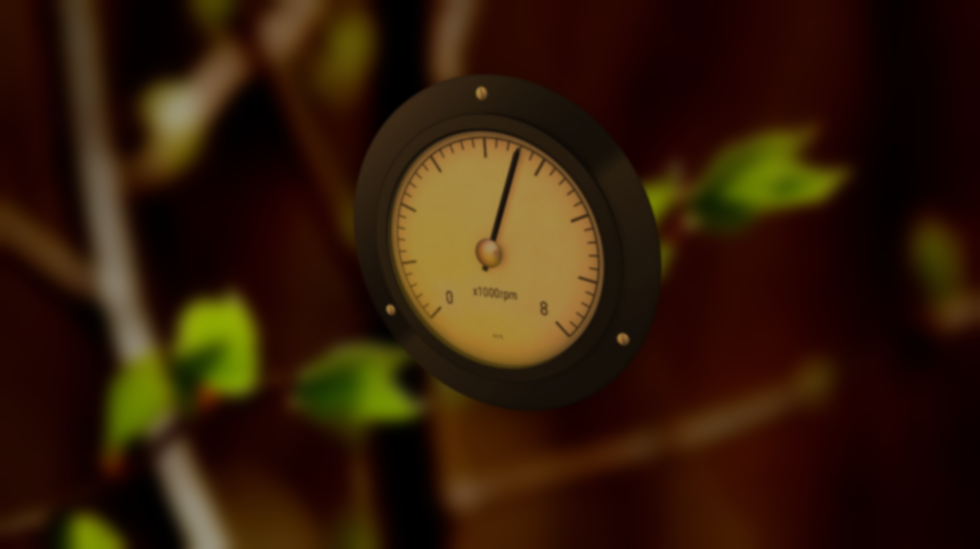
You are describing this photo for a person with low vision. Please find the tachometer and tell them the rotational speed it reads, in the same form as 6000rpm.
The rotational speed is 4600rpm
